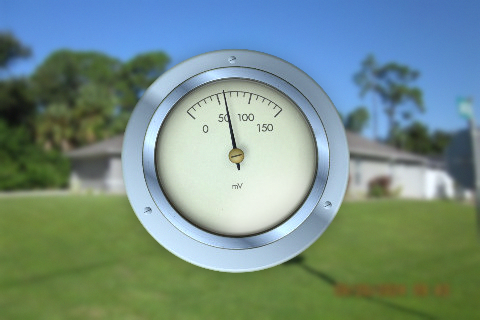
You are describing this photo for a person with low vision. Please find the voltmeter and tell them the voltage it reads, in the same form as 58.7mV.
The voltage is 60mV
